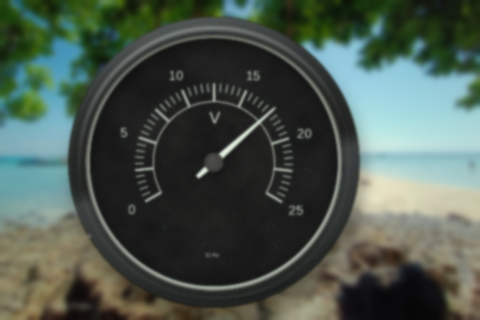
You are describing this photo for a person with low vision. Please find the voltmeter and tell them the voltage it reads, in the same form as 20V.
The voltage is 17.5V
